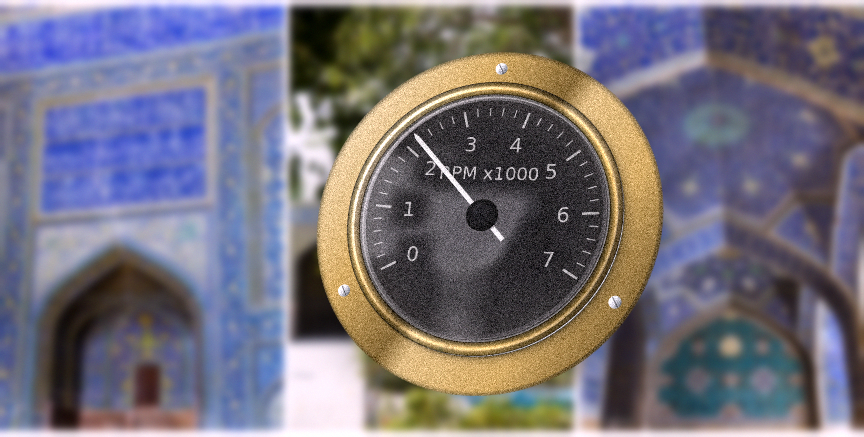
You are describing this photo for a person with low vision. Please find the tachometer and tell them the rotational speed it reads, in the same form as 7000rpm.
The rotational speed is 2200rpm
